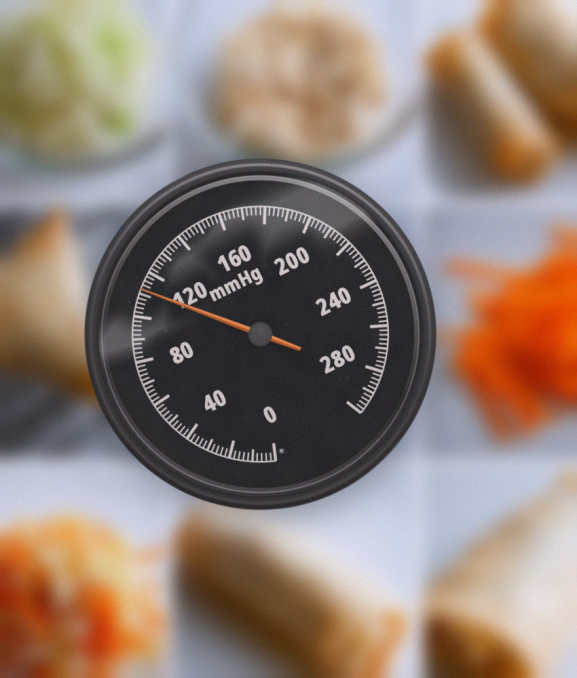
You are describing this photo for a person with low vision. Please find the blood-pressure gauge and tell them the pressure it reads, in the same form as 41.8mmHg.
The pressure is 112mmHg
